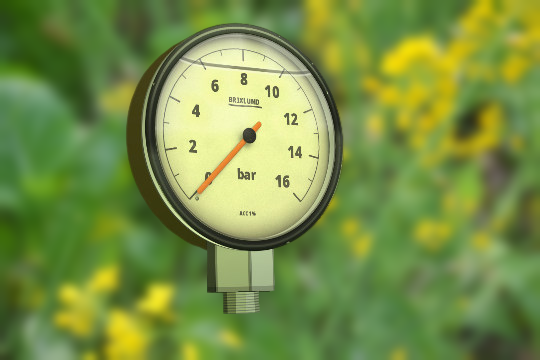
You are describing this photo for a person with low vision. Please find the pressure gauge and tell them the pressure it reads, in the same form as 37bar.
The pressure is 0bar
